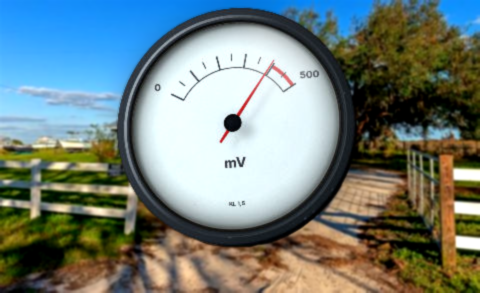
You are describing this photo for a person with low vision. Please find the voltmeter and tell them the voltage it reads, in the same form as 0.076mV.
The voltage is 400mV
